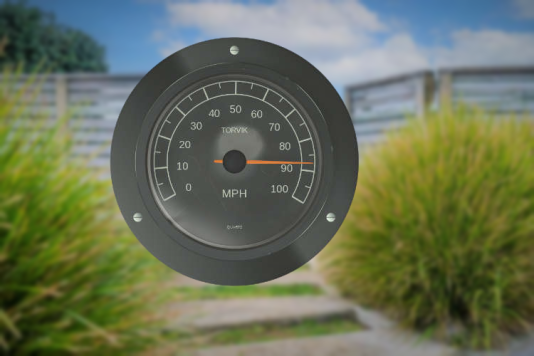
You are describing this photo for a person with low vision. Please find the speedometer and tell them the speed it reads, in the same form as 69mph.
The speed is 87.5mph
